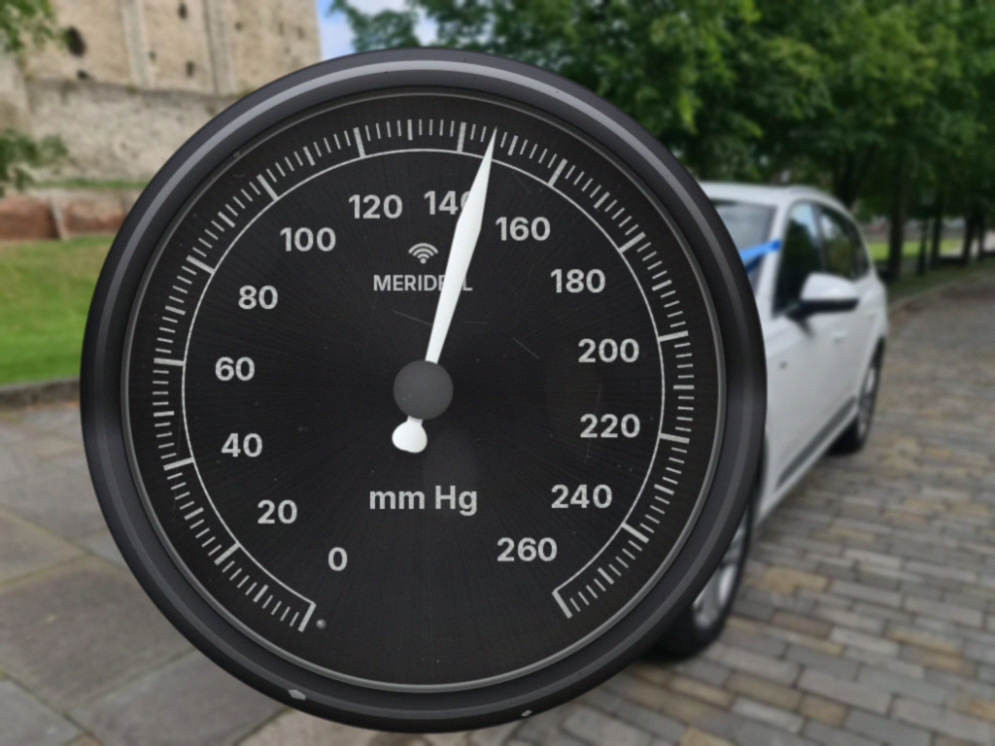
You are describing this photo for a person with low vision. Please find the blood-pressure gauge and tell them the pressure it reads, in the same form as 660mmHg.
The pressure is 146mmHg
